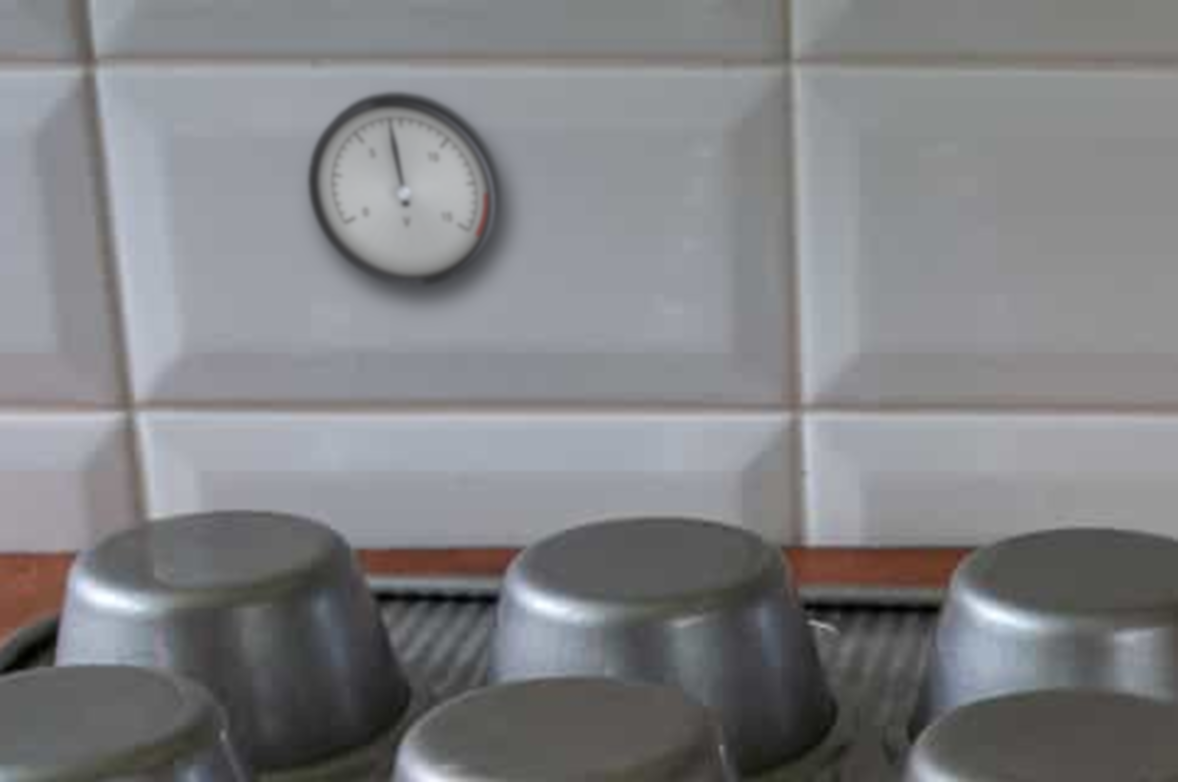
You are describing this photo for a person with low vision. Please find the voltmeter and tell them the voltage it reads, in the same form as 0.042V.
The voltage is 7V
